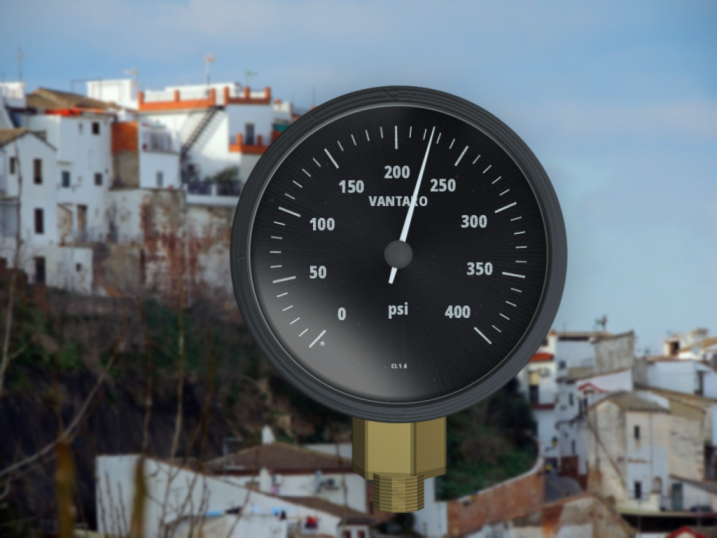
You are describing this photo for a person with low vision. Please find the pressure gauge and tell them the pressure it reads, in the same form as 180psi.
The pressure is 225psi
